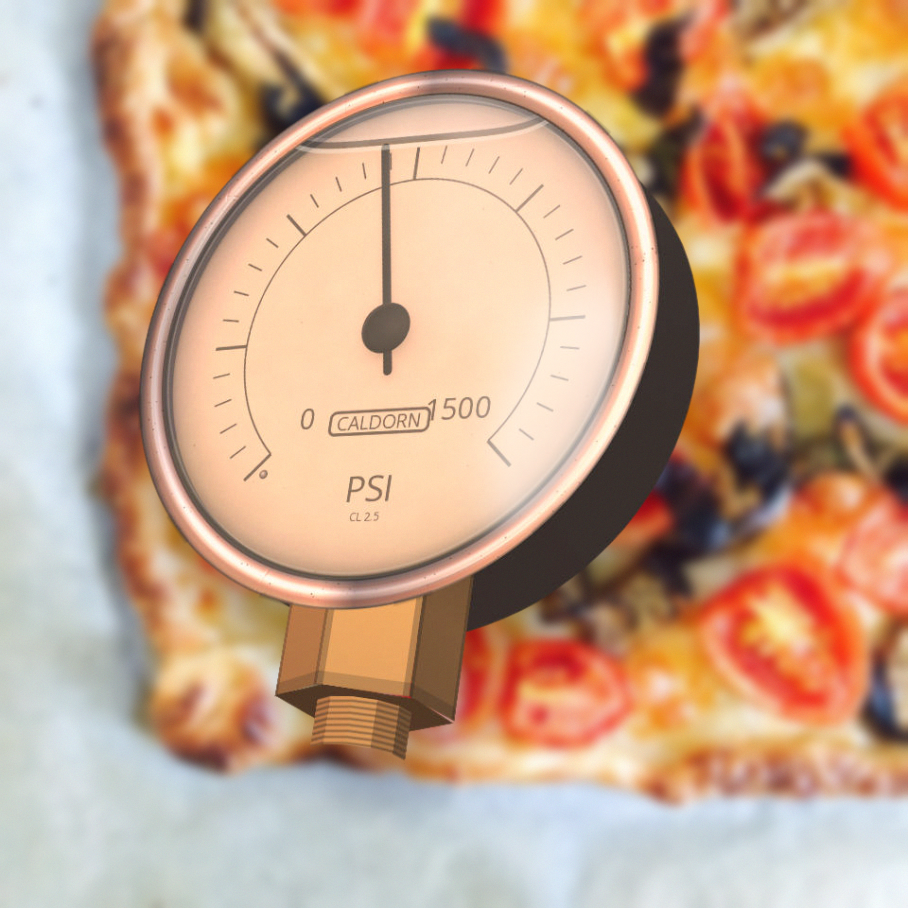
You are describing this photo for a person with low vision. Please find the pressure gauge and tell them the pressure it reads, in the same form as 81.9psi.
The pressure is 700psi
